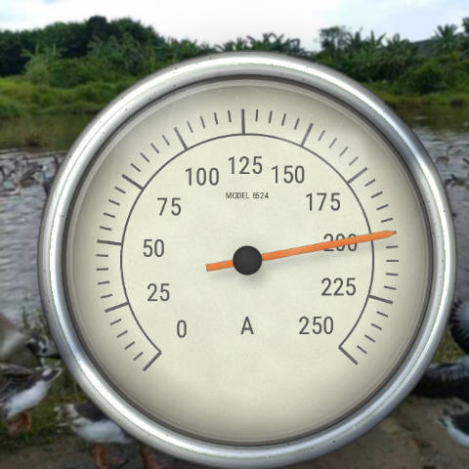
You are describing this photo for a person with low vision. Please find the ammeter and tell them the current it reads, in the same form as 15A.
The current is 200A
